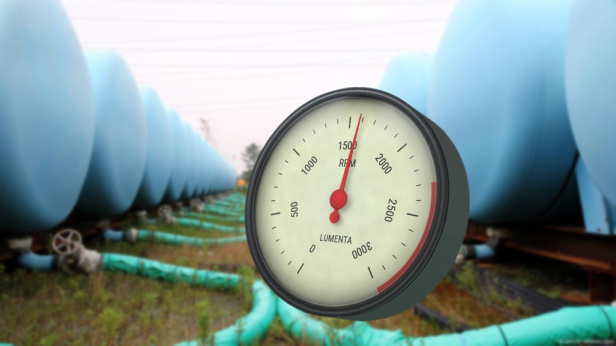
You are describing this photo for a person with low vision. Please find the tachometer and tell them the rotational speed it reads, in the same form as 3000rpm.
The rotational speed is 1600rpm
